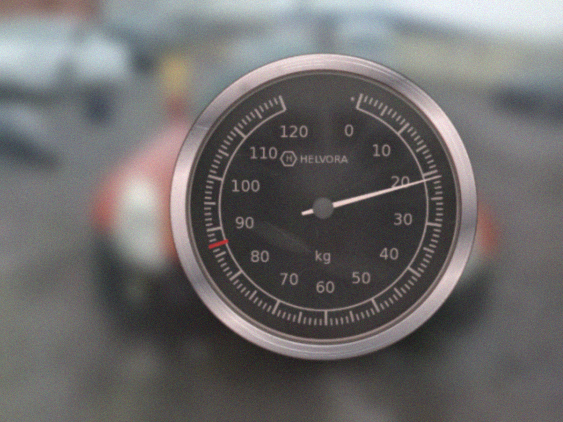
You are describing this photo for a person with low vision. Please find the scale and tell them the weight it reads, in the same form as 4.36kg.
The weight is 21kg
